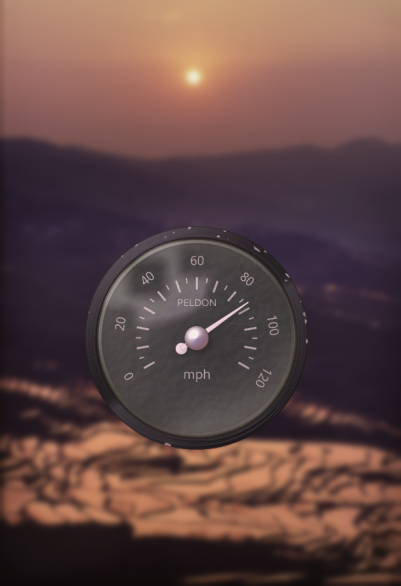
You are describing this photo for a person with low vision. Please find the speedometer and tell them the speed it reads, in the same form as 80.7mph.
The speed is 87.5mph
